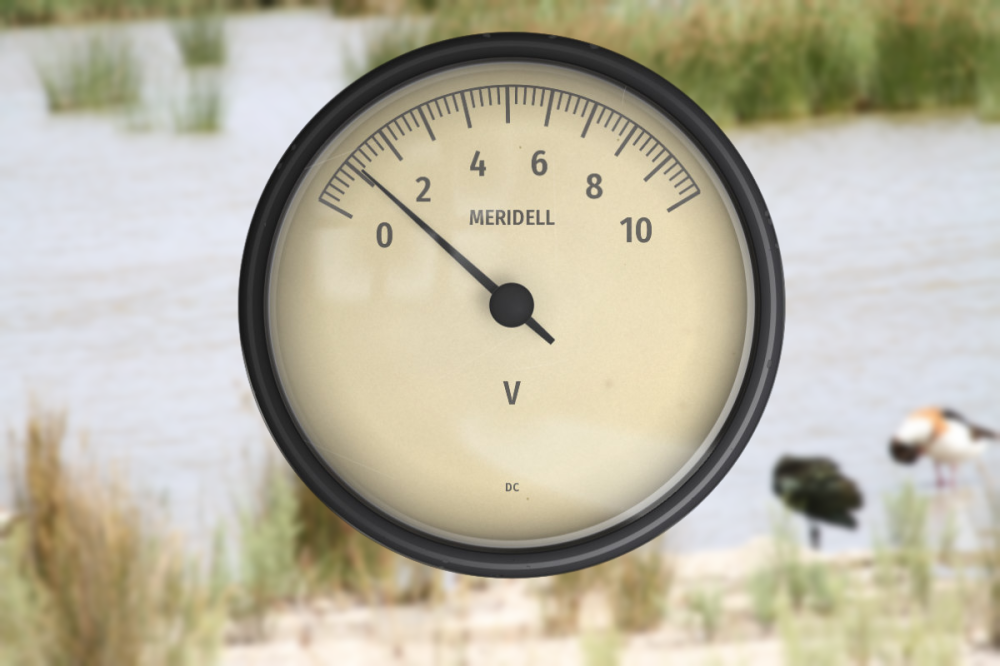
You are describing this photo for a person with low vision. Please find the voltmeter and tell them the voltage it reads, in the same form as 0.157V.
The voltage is 1.1V
